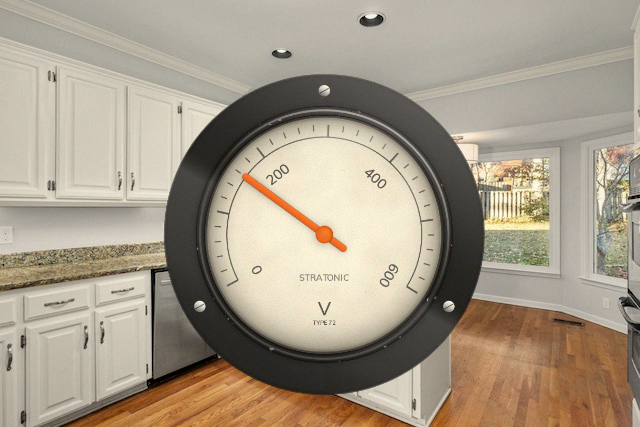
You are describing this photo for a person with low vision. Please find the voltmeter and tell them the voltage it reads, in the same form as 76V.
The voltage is 160V
